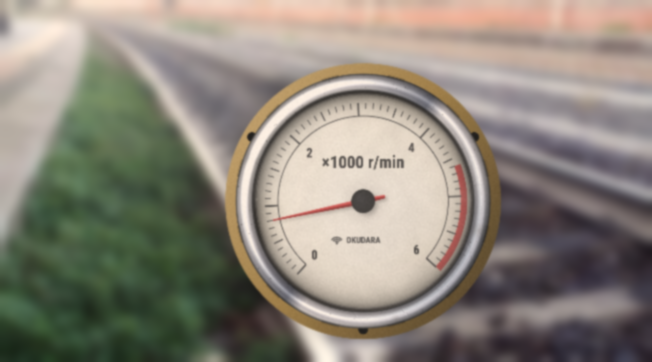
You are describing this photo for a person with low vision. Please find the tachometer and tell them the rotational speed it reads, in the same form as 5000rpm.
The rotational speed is 800rpm
